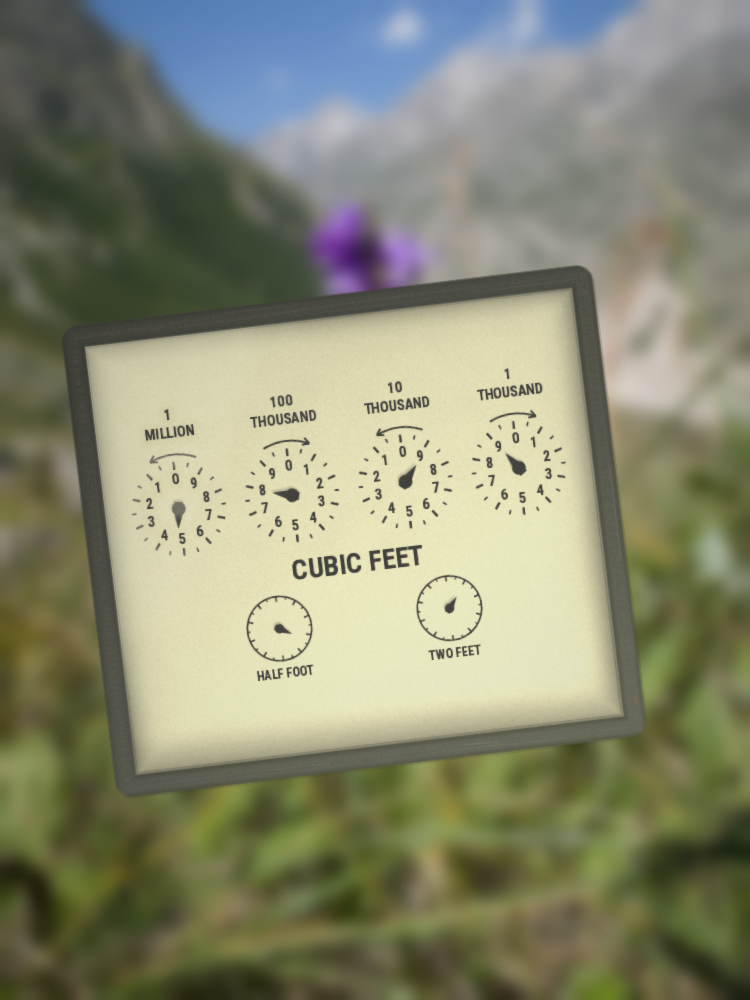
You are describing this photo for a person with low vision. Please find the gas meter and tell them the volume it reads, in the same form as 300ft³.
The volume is 478900ft³
